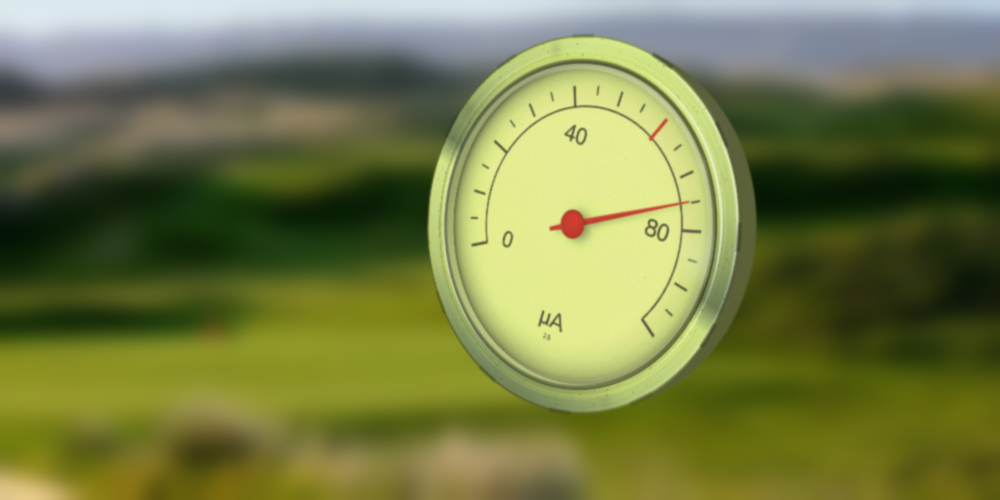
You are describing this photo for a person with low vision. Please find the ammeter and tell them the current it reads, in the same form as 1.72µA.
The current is 75µA
